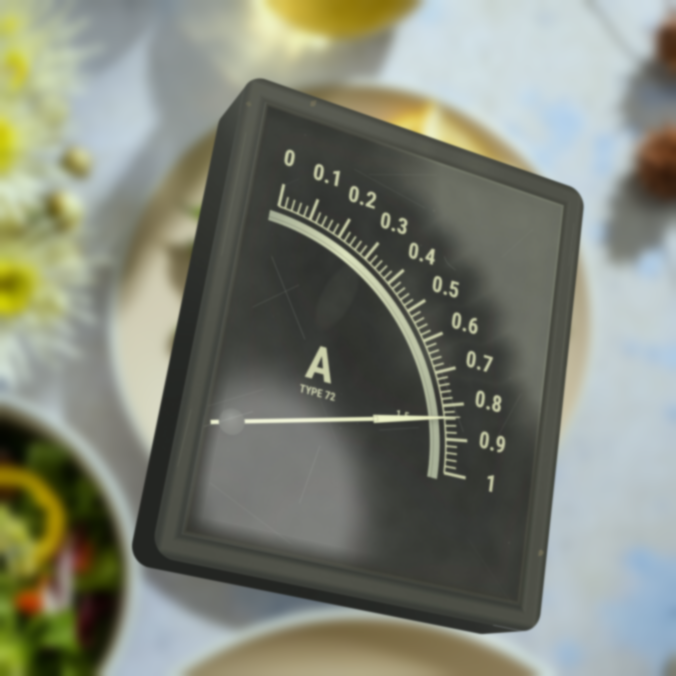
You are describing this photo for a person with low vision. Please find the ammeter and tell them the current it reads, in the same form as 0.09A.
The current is 0.84A
